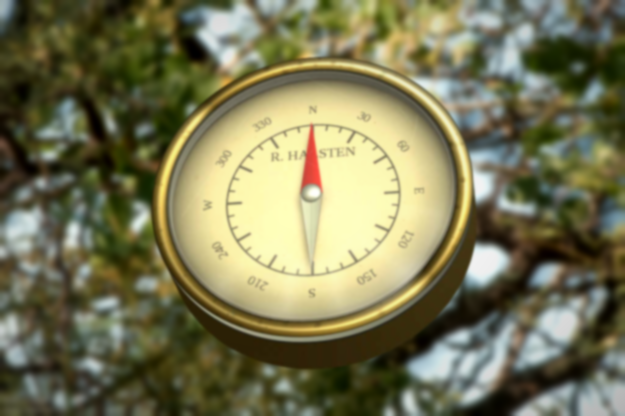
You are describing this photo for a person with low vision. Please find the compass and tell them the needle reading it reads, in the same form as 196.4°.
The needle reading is 0°
